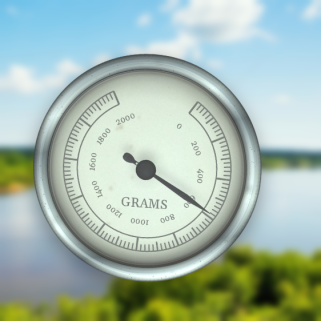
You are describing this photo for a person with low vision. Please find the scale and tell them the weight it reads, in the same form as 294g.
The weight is 580g
